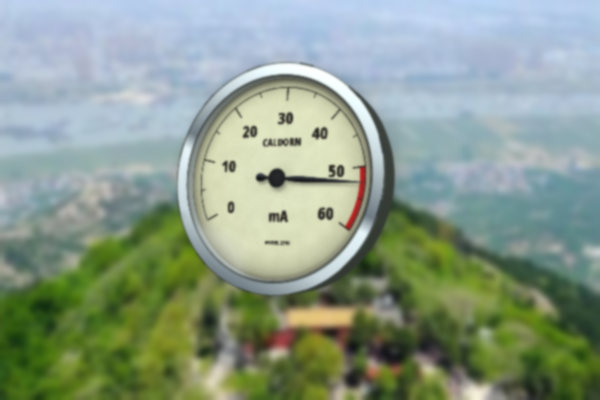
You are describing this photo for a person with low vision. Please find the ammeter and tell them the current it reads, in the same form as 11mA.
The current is 52.5mA
